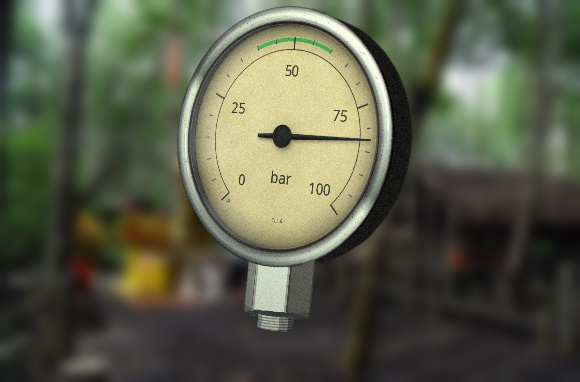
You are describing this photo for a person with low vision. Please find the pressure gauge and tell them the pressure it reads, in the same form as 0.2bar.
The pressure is 82.5bar
